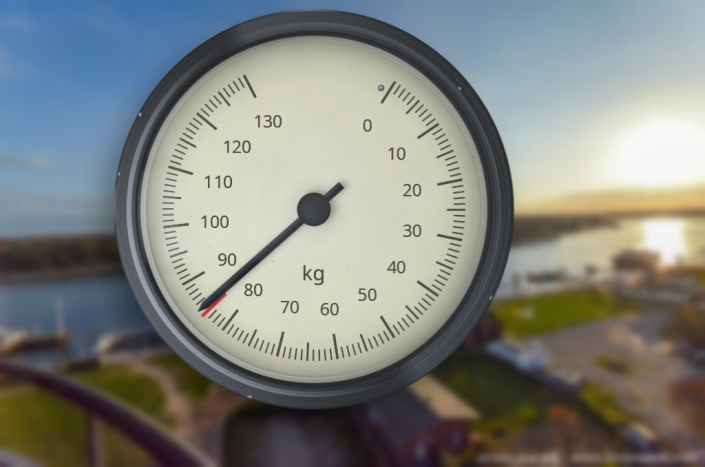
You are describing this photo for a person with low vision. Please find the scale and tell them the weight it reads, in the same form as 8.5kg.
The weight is 85kg
